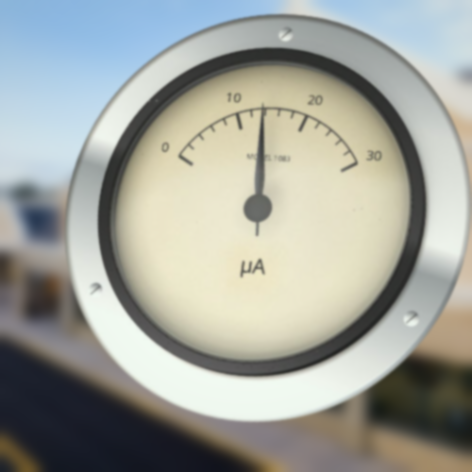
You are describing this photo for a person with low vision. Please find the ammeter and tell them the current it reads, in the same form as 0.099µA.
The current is 14µA
